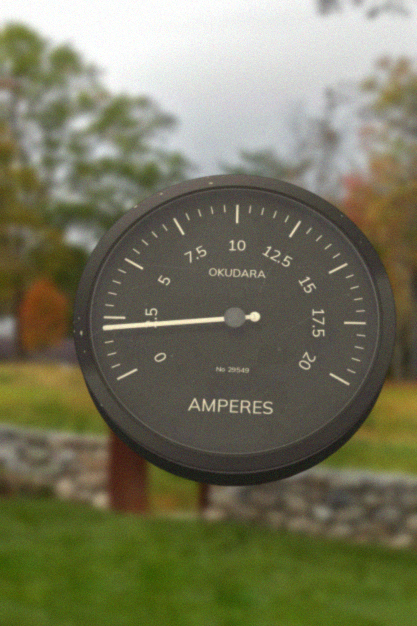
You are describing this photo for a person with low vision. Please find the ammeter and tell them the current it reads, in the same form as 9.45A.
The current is 2A
